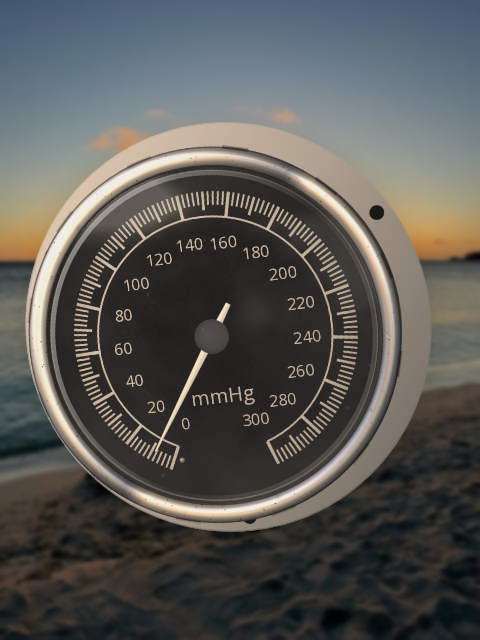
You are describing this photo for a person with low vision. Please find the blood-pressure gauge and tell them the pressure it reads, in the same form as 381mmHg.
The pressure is 8mmHg
